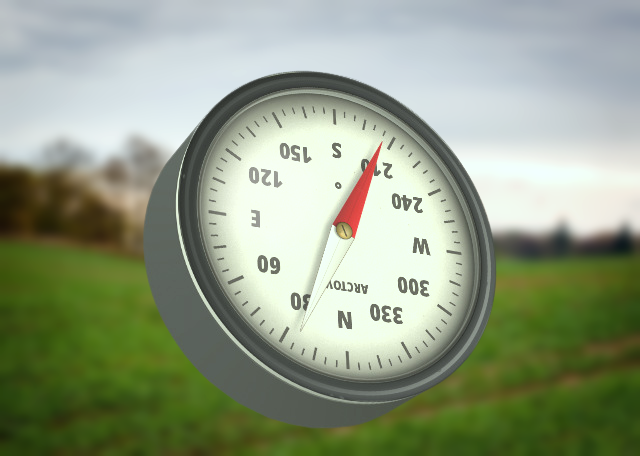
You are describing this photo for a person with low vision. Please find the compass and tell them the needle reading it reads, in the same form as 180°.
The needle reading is 205°
